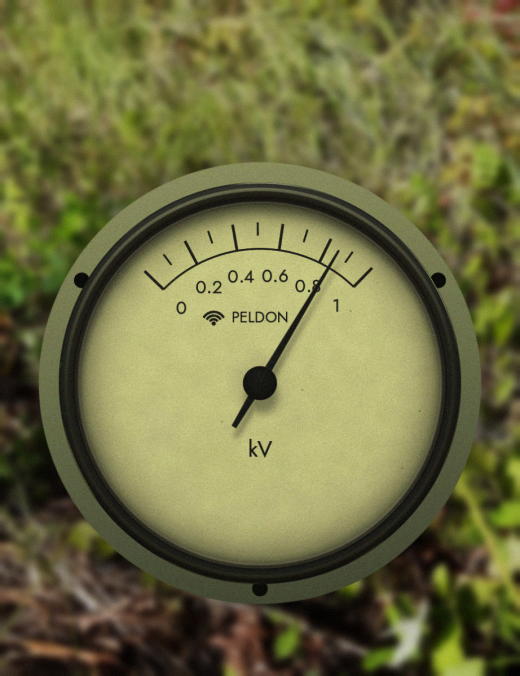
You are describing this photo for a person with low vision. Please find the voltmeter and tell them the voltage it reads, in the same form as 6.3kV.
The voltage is 0.85kV
